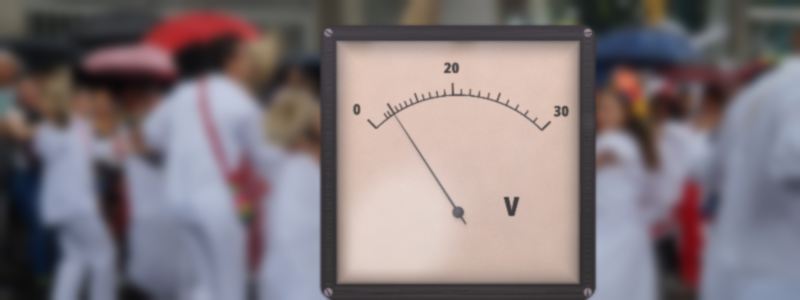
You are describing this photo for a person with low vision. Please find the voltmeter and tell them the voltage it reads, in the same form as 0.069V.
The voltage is 10V
